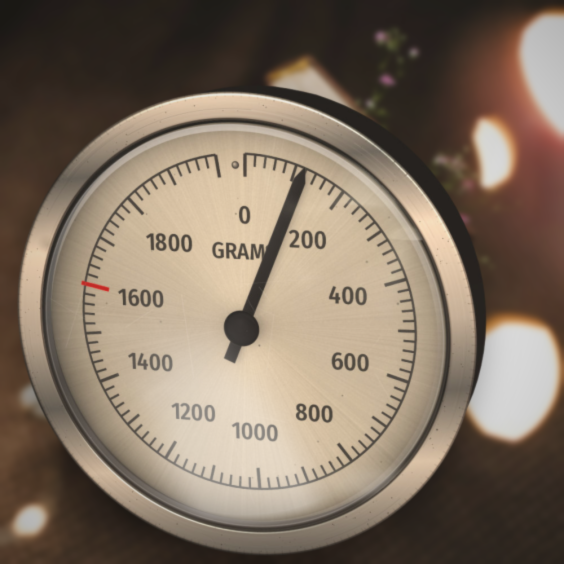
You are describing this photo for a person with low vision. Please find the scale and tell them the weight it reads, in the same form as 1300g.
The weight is 120g
